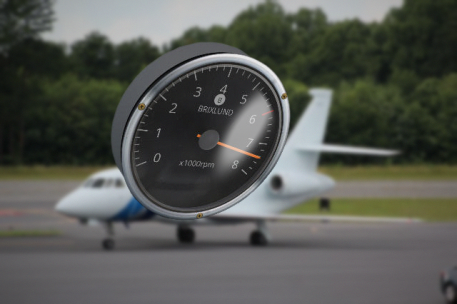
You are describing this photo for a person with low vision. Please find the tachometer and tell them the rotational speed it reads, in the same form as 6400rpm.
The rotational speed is 7400rpm
